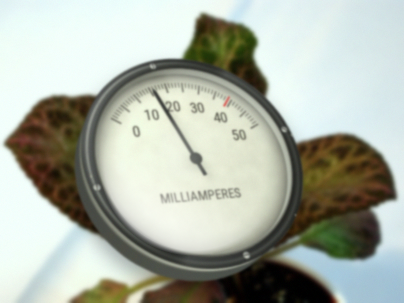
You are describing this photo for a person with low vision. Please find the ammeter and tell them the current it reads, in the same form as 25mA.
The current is 15mA
